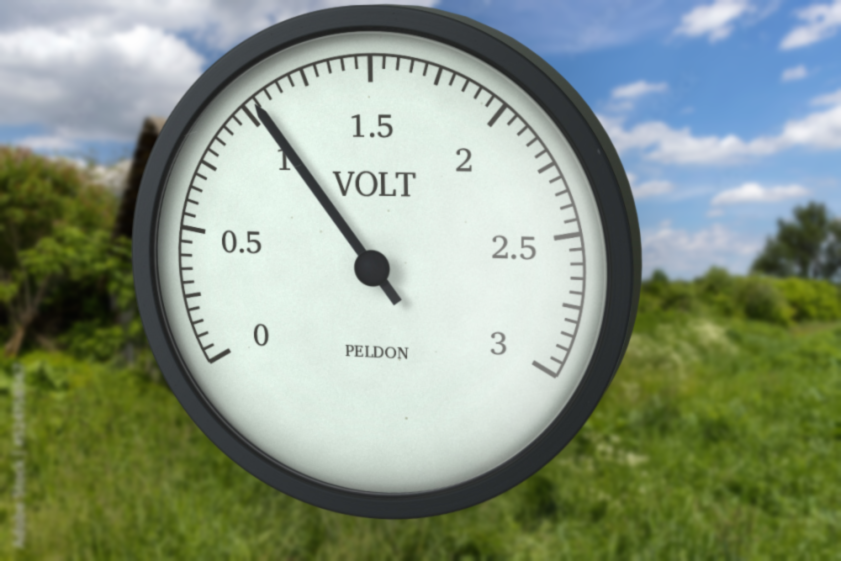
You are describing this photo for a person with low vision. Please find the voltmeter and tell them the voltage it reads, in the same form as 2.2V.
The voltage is 1.05V
